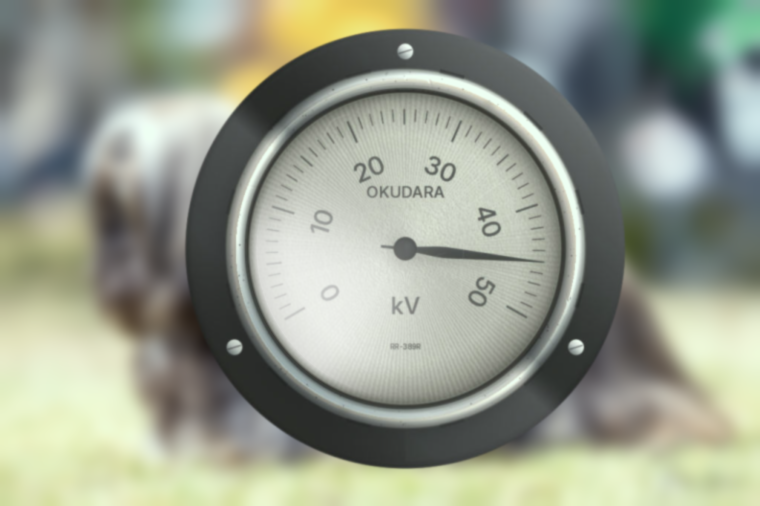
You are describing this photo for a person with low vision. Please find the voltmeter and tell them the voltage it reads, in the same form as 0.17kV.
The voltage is 45kV
